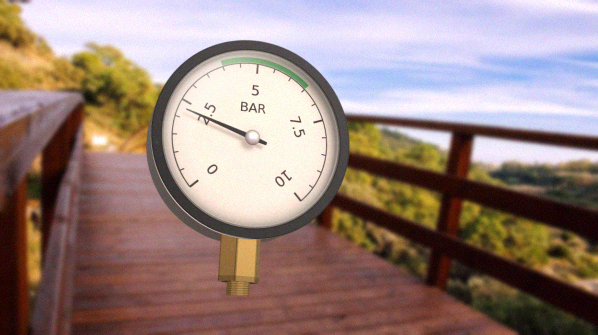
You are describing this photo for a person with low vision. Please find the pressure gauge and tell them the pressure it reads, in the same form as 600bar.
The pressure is 2.25bar
